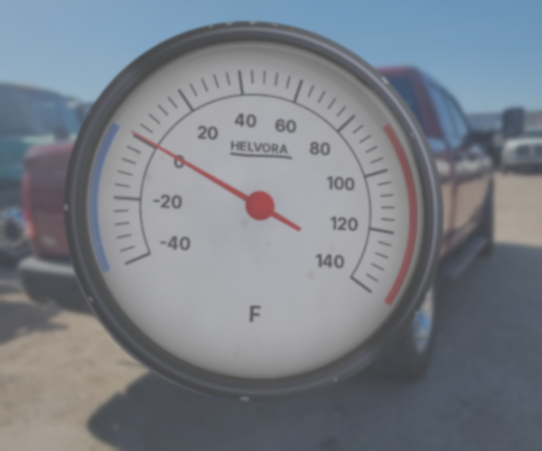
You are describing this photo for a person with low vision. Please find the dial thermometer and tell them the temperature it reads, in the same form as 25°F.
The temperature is 0°F
